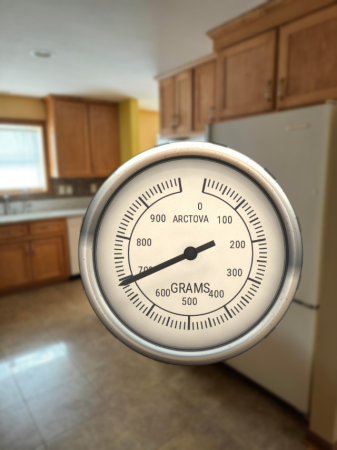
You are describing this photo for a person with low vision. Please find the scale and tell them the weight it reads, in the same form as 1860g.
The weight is 690g
